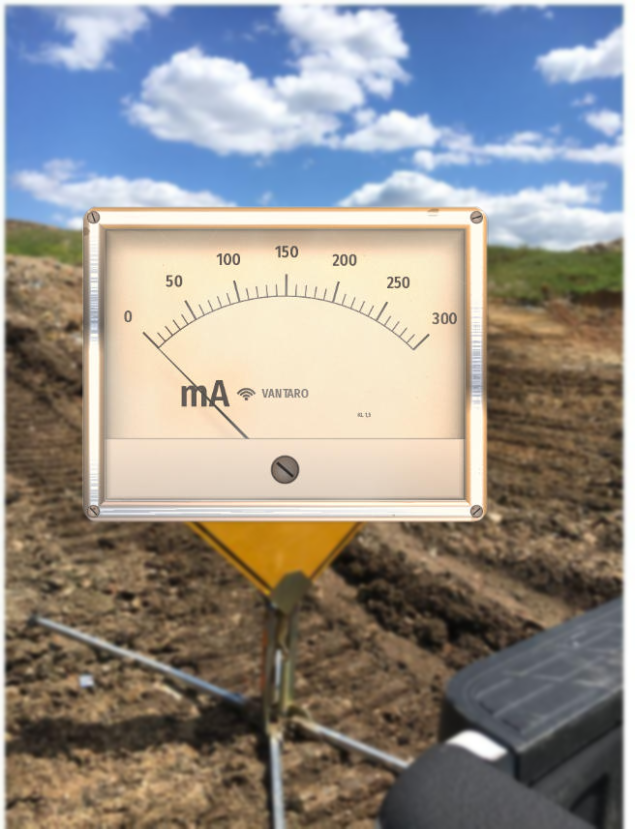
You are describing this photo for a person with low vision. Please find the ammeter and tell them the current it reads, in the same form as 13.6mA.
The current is 0mA
